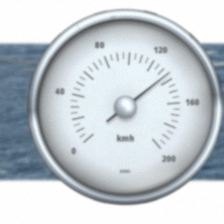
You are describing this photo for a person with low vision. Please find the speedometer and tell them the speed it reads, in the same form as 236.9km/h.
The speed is 135km/h
